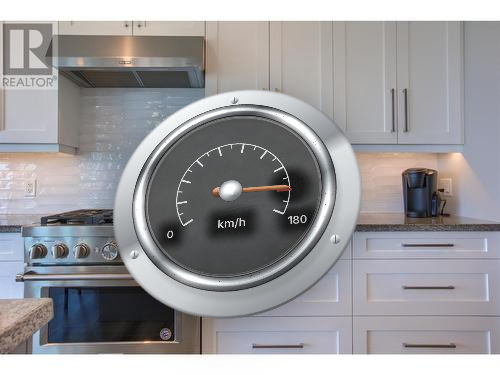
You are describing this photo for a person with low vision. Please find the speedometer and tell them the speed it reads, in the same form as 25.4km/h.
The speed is 160km/h
